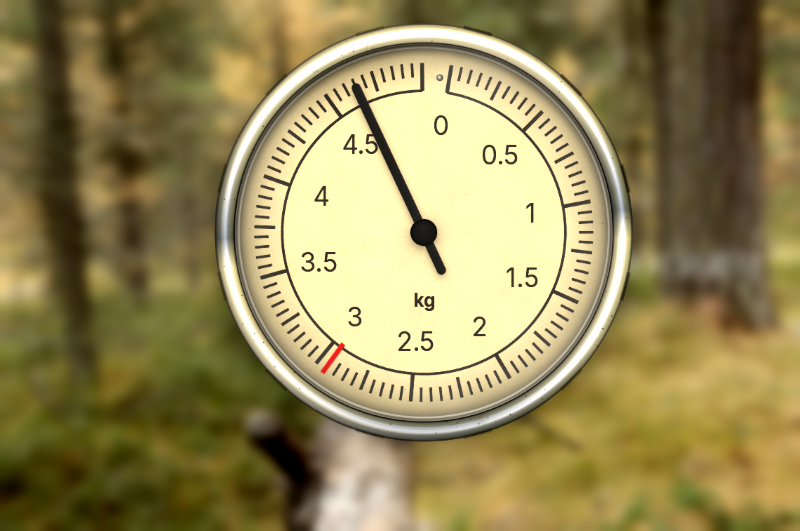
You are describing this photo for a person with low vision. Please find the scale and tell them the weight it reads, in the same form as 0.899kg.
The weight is 4.65kg
